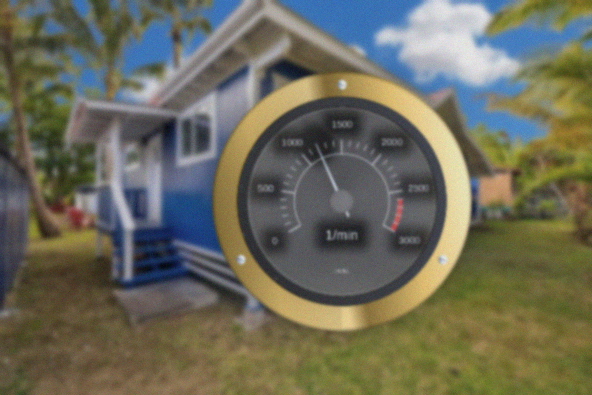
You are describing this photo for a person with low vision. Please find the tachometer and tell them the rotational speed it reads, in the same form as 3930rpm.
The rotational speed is 1200rpm
